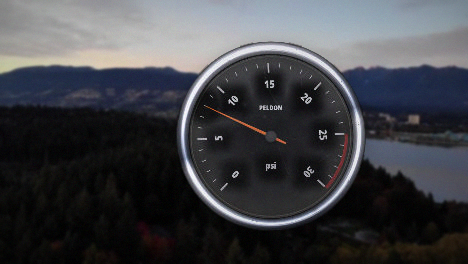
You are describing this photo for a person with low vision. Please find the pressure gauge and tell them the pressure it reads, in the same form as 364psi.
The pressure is 8psi
